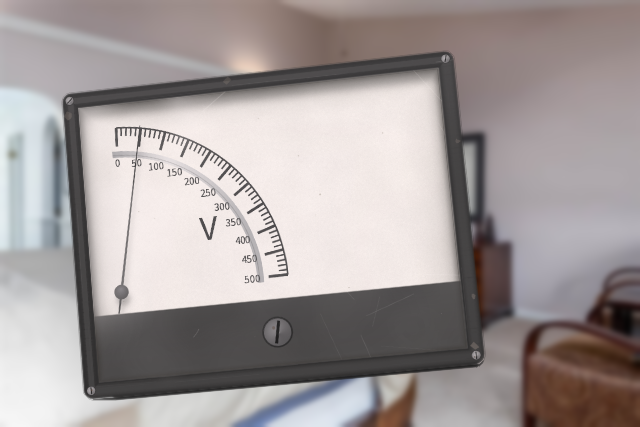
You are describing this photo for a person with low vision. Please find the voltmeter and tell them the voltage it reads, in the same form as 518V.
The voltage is 50V
